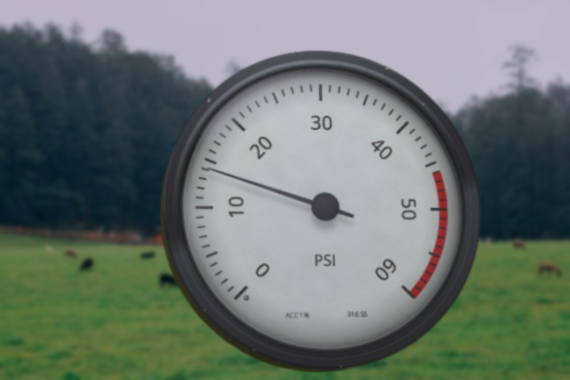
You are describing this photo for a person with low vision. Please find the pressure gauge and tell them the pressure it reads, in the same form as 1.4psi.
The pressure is 14psi
